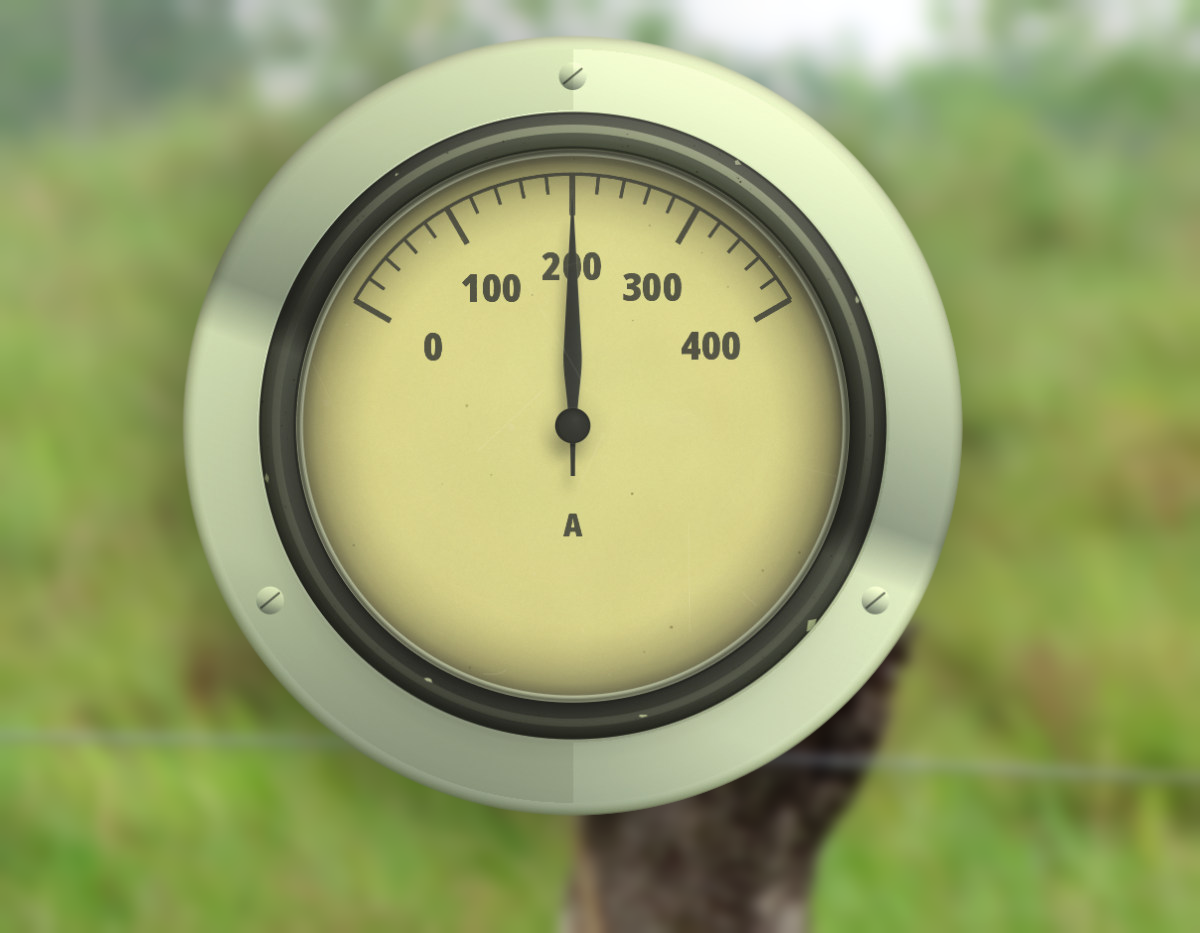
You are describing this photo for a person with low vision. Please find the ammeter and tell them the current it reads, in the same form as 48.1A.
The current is 200A
